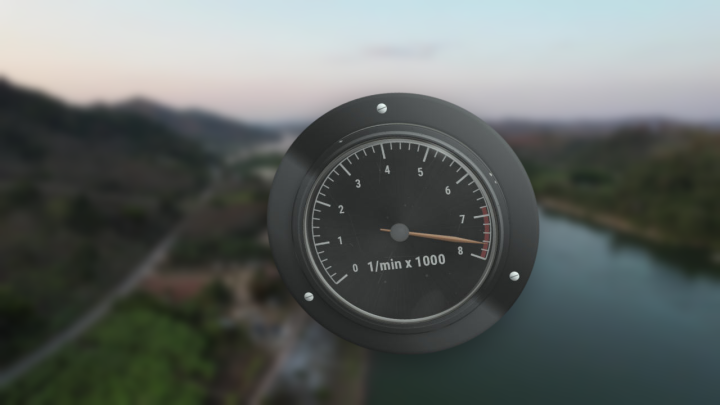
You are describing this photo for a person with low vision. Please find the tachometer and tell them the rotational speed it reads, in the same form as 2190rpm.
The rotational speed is 7600rpm
